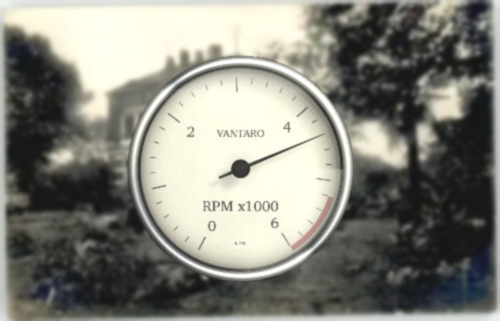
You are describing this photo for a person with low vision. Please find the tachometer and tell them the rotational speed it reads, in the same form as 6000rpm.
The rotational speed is 4400rpm
